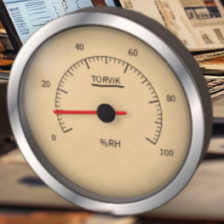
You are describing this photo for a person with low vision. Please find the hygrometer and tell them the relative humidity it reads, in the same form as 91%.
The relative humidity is 10%
